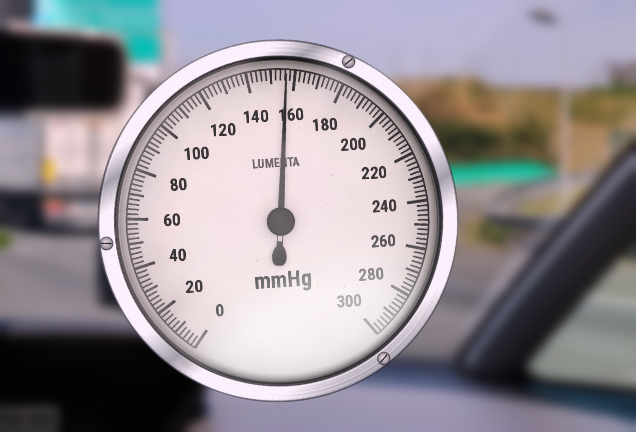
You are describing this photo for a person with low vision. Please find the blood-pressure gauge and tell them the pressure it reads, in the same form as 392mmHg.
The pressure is 156mmHg
